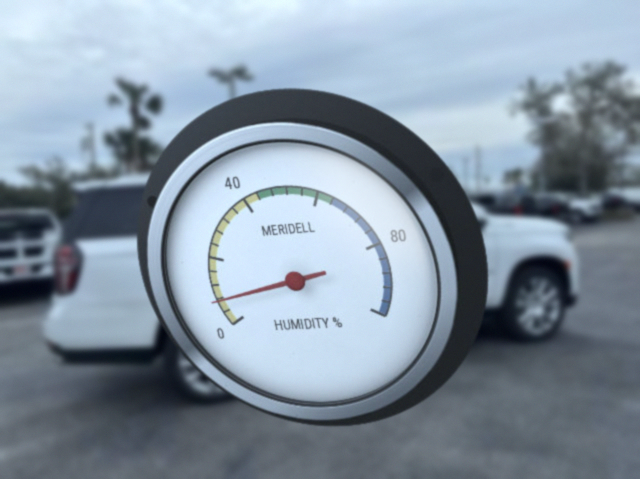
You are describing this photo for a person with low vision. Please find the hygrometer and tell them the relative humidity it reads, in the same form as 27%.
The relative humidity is 8%
